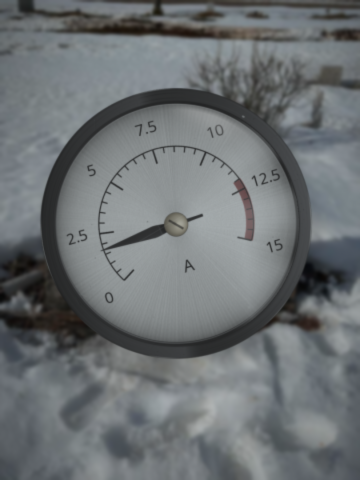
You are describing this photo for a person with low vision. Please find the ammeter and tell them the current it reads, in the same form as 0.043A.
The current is 1.75A
